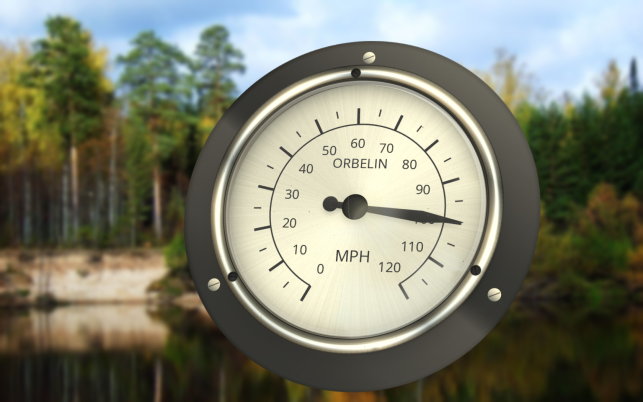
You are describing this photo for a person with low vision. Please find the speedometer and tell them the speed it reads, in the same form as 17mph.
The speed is 100mph
